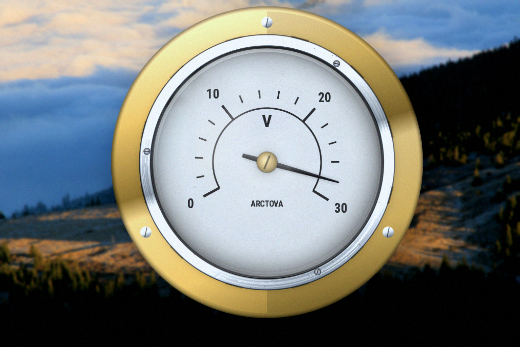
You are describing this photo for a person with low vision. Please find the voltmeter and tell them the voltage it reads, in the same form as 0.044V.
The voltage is 28V
